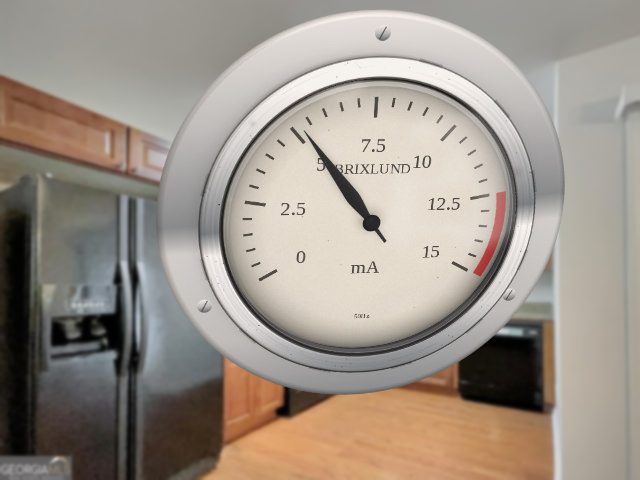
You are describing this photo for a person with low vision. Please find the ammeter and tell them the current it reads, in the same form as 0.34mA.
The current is 5.25mA
